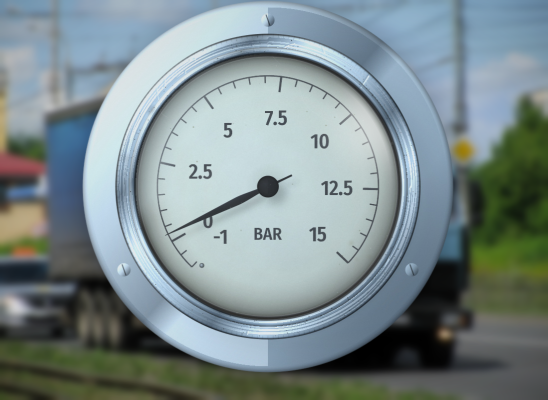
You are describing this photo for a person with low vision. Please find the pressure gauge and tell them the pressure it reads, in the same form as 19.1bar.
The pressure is 0.25bar
